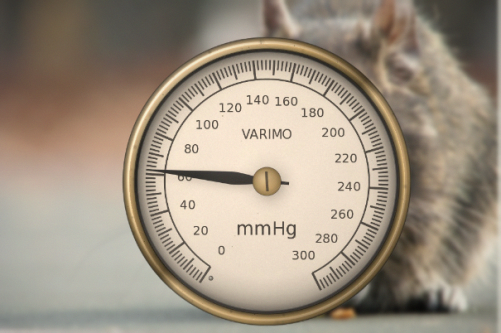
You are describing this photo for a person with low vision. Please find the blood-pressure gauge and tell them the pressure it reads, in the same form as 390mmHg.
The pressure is 62mmHg
